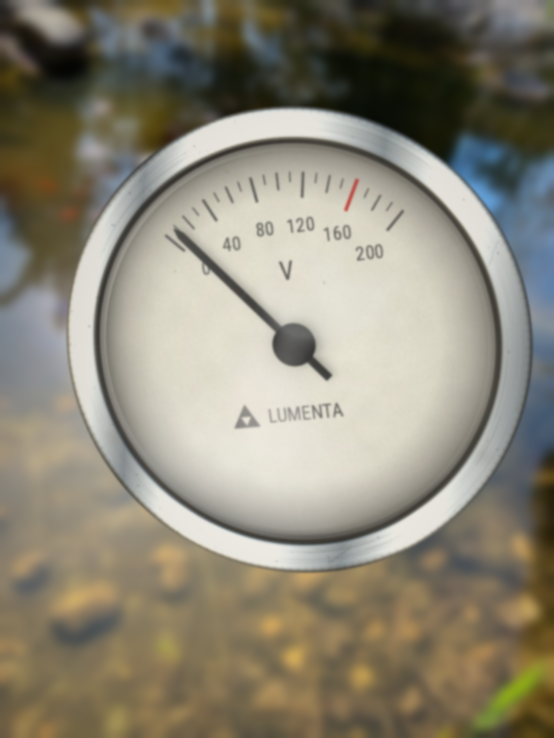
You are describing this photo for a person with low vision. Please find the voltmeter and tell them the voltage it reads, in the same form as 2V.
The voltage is 10V
